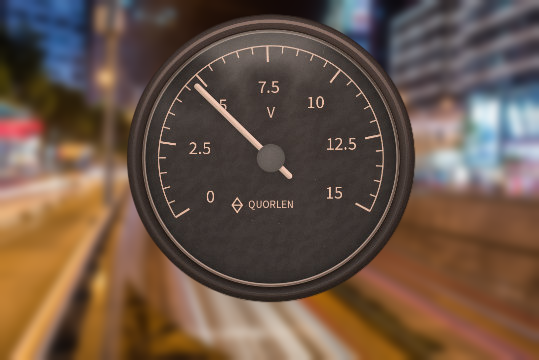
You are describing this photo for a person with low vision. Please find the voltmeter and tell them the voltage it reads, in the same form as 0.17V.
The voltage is 4.75V
